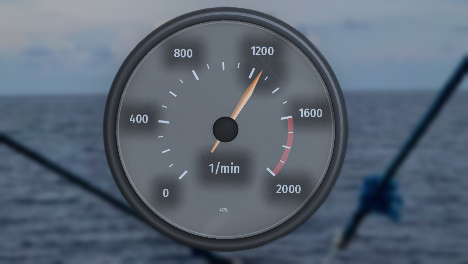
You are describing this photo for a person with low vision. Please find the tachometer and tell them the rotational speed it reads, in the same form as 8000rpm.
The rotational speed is 1250rpm
